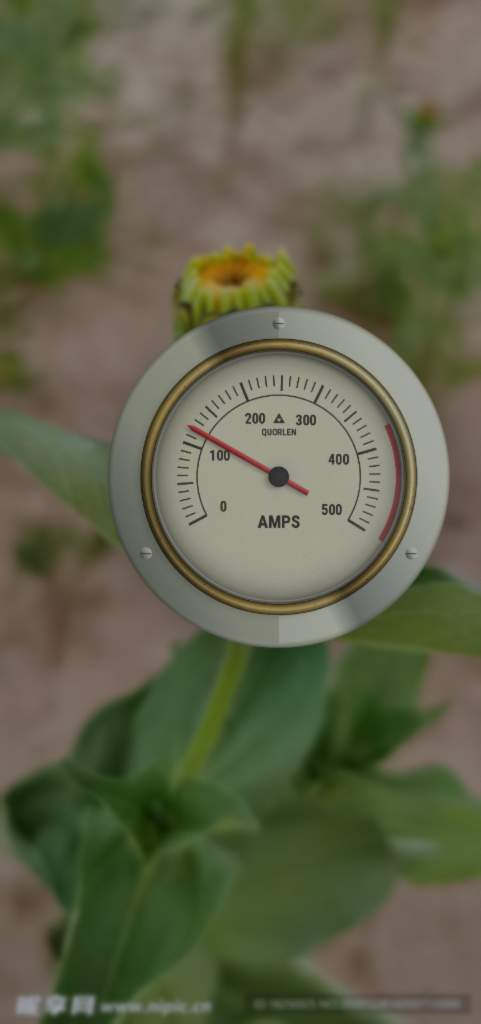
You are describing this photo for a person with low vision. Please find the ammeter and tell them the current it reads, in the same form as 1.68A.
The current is 120A
